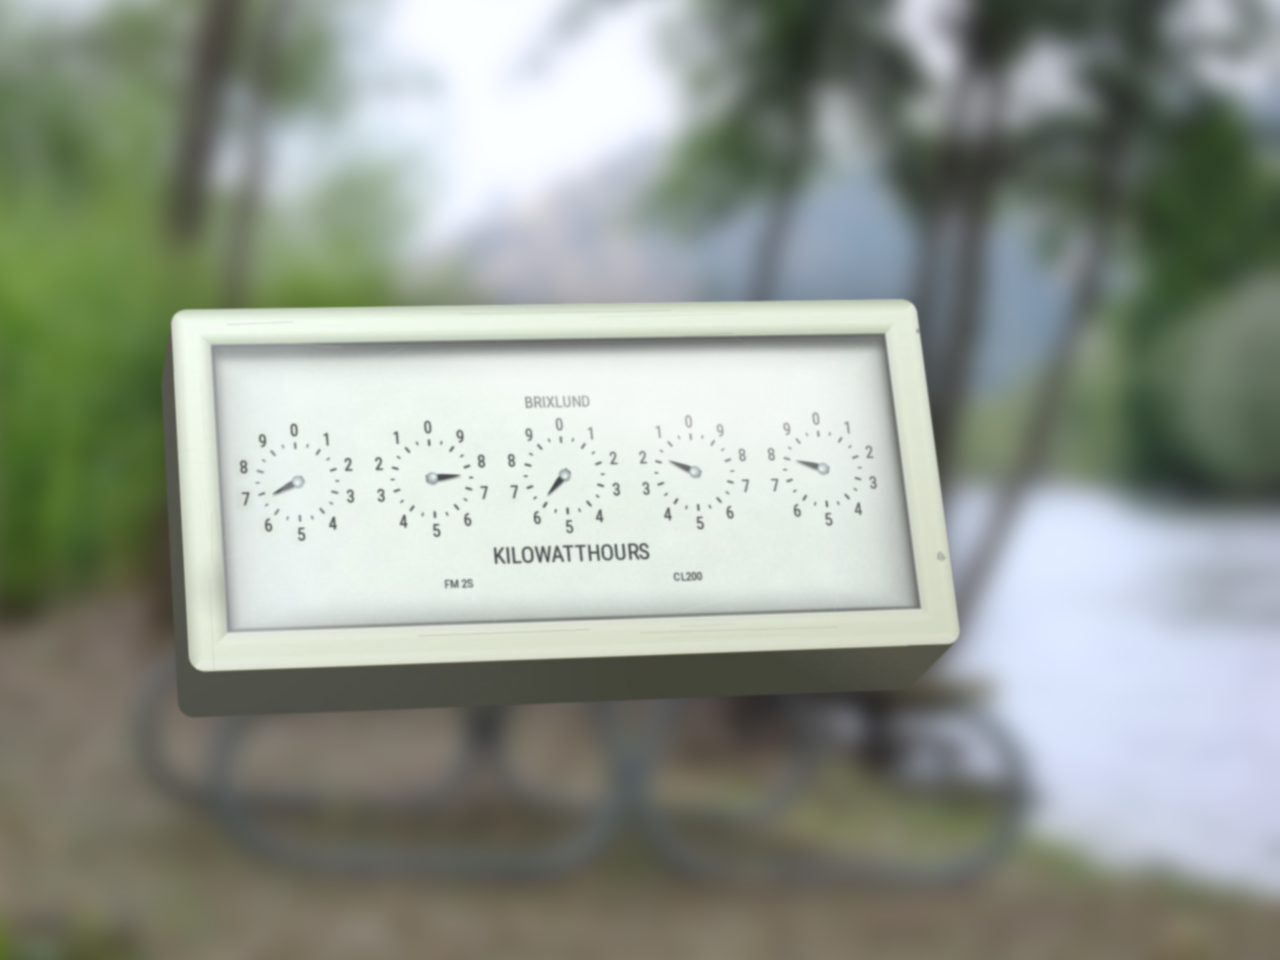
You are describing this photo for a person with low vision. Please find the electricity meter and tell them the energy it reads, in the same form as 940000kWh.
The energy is 67618kWh
